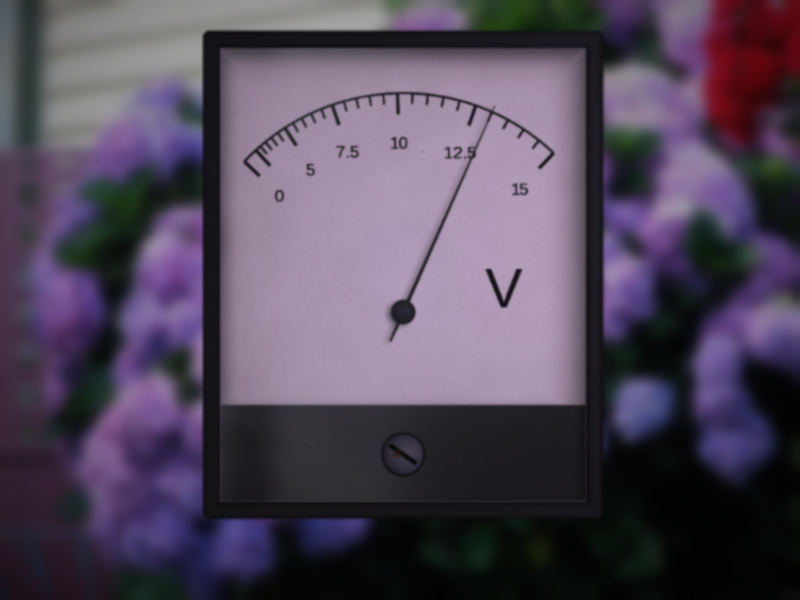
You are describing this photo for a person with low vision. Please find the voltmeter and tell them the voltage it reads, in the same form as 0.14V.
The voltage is 13V
